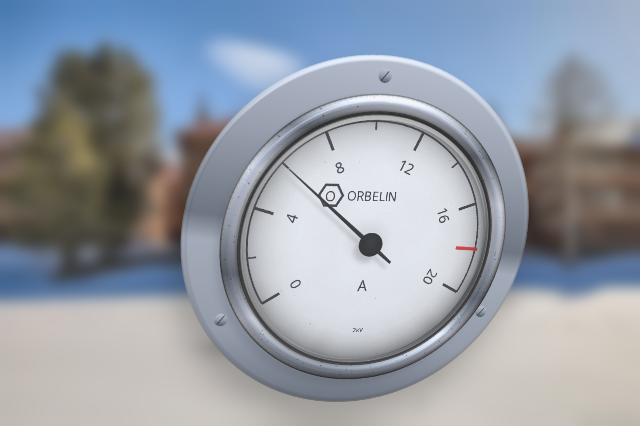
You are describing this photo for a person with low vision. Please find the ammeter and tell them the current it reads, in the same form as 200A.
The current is 6A
